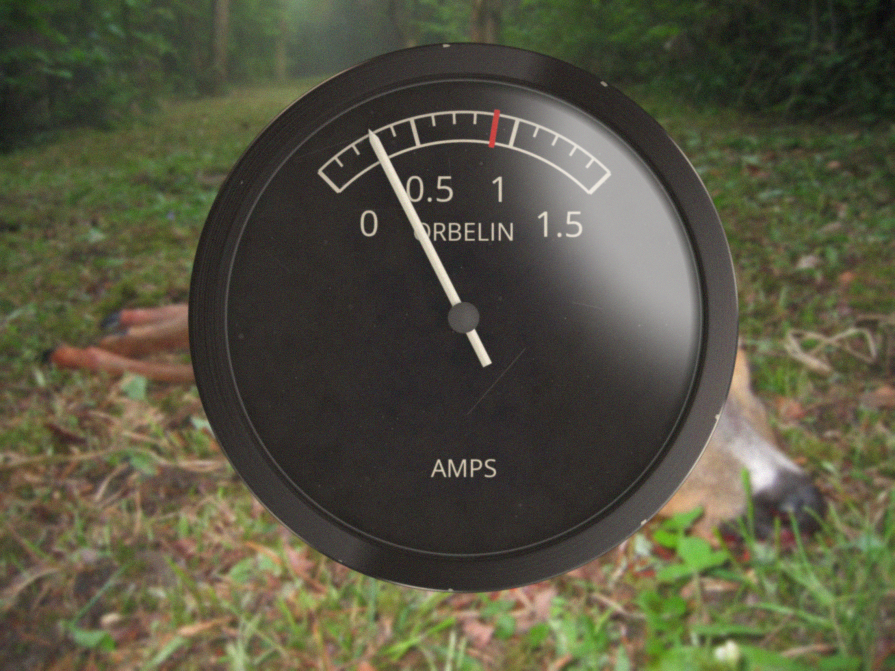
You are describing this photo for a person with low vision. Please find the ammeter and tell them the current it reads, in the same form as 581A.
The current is 0.3A
